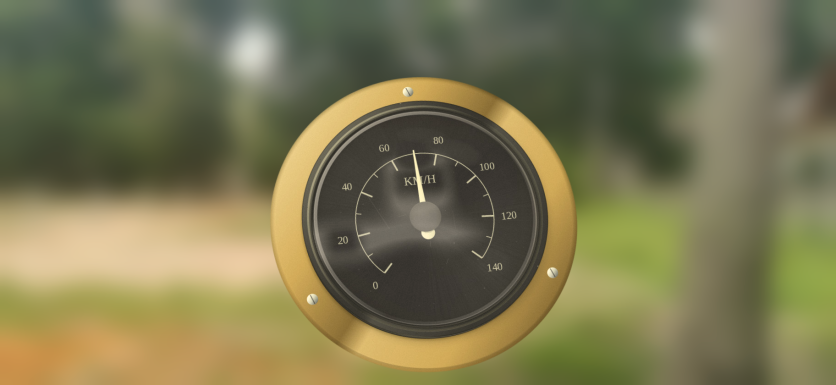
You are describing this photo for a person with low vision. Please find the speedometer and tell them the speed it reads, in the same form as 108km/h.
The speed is 70km/h
